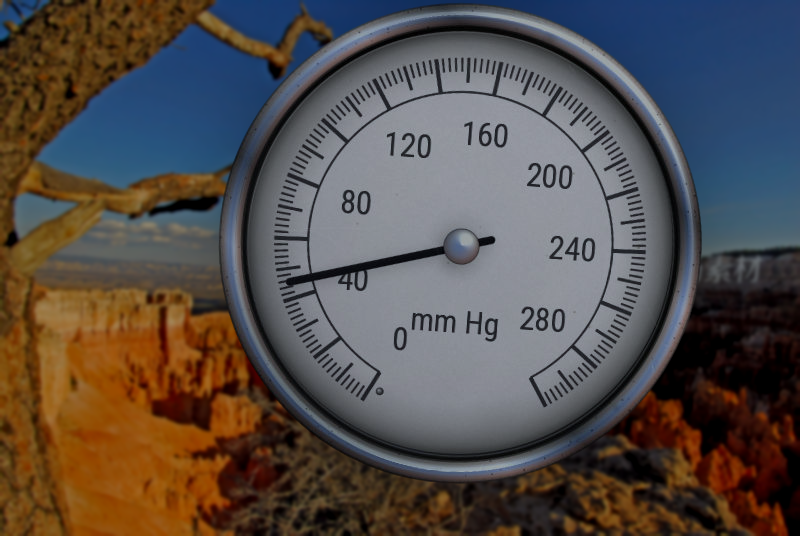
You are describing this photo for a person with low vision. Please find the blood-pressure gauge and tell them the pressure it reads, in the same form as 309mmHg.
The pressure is 46mmHg
